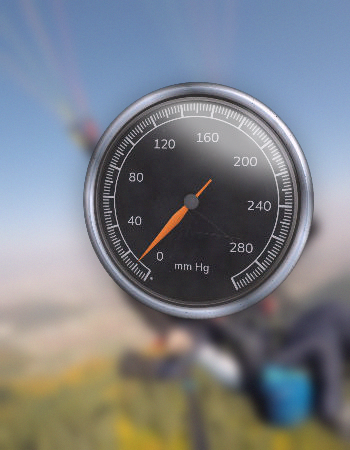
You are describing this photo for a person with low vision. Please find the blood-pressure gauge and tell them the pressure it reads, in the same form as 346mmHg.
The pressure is 10mmHg
